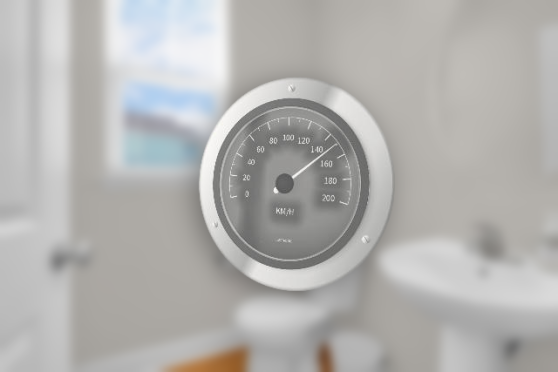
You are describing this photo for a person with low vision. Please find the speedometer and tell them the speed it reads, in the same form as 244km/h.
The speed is 150km/h
